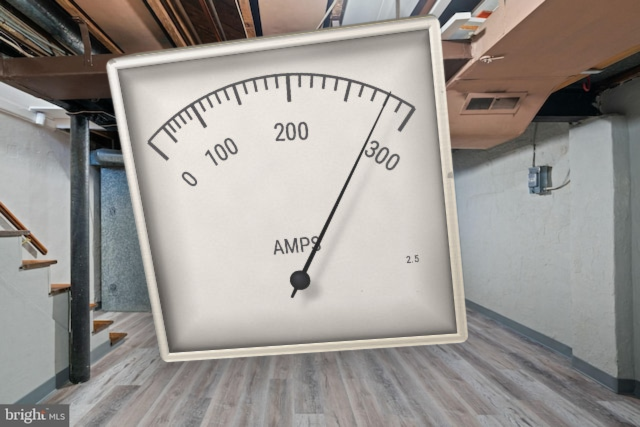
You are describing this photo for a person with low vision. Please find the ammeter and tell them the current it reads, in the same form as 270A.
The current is 280A
